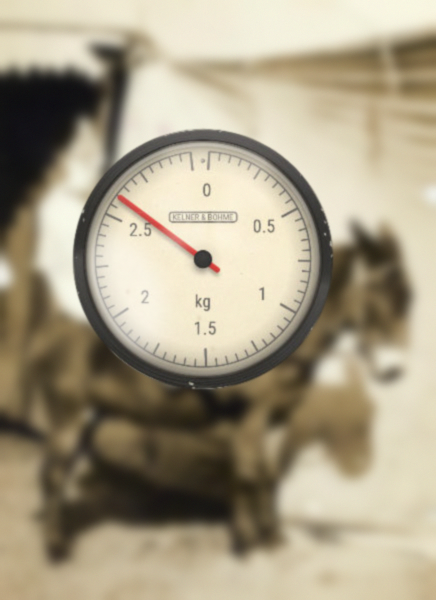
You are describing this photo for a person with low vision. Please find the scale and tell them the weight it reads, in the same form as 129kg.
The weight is 2.6kg
